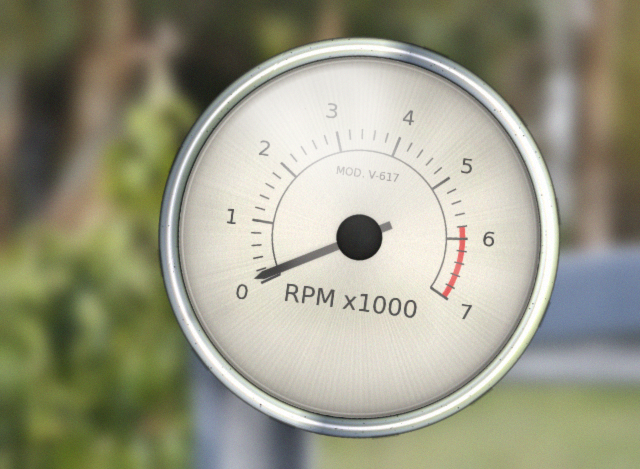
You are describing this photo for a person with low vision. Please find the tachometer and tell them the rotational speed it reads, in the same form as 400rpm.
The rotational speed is 100rpm
